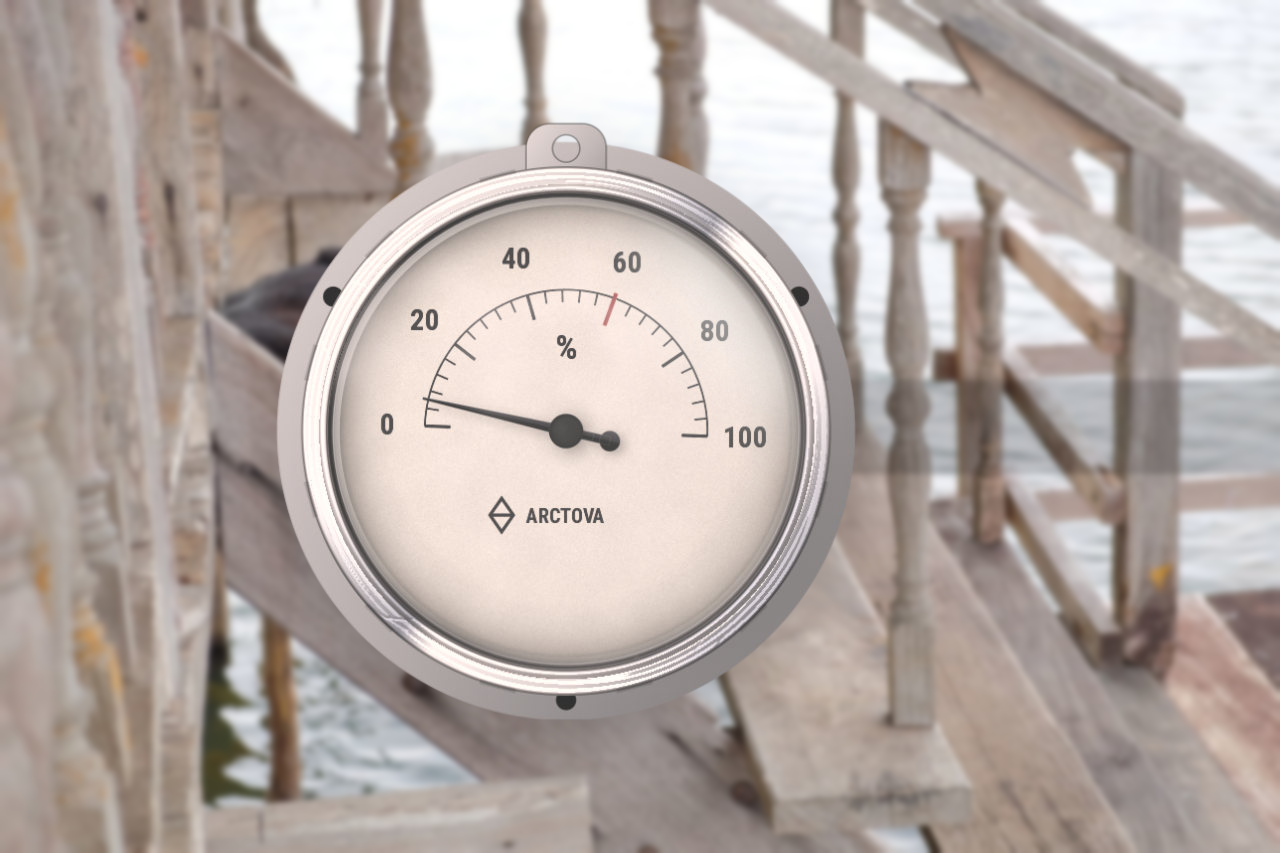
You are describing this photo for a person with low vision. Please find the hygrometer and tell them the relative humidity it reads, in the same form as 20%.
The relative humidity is 6%
